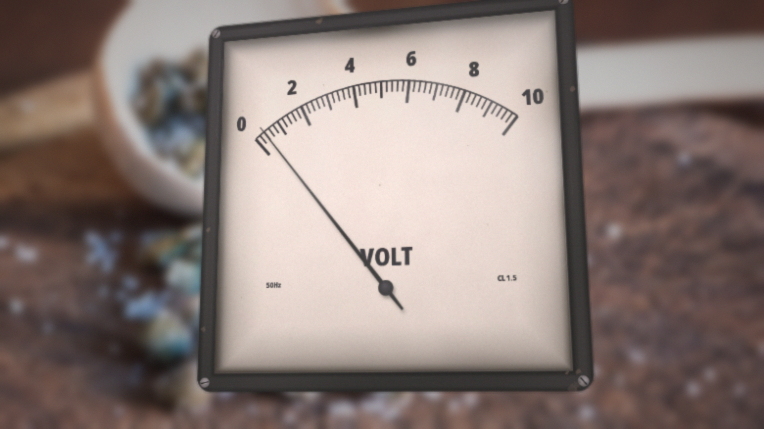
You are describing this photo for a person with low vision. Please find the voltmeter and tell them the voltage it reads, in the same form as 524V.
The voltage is 0.4V
